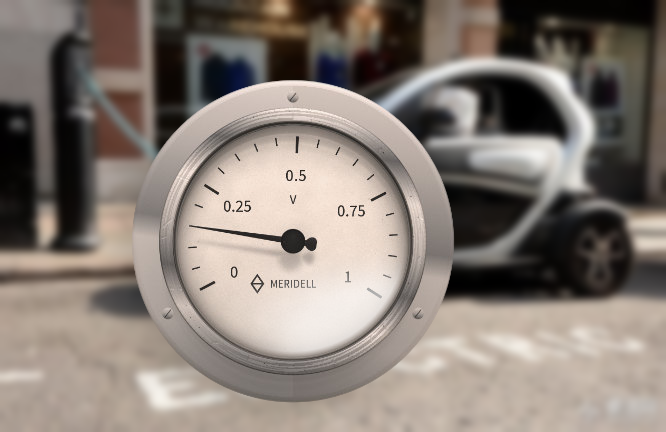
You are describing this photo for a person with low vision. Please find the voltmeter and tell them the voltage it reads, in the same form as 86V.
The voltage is 0.15V
